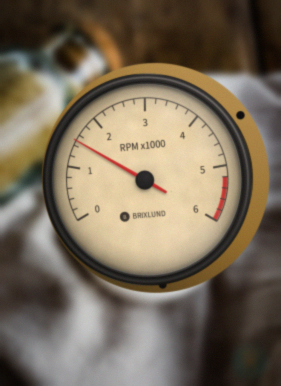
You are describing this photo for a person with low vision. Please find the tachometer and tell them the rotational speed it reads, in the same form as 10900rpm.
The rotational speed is 1500rpm
